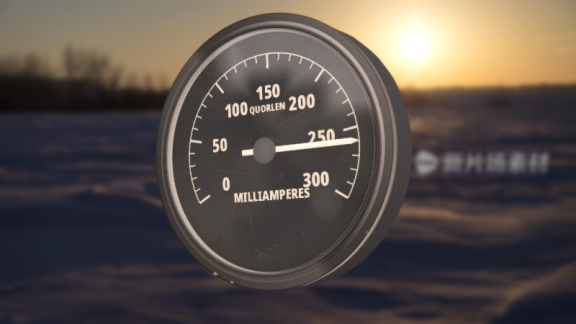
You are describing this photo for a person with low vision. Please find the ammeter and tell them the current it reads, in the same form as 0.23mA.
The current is 260mA
